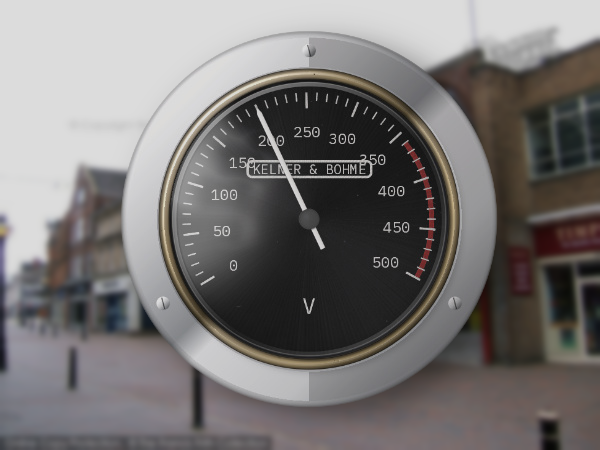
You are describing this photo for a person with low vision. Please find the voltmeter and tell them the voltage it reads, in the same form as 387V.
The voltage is 200V
